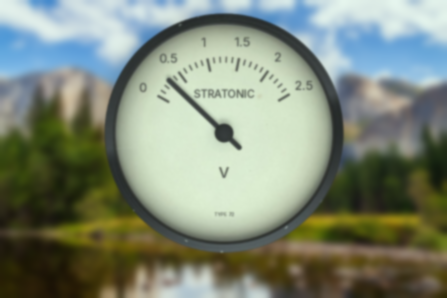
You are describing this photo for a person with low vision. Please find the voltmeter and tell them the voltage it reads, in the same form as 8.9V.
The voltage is 0.3V
